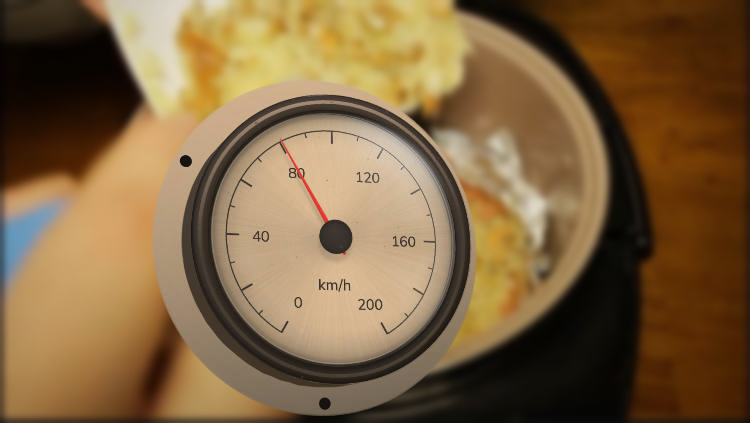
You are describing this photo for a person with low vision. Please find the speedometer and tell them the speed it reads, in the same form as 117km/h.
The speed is 80km/h
